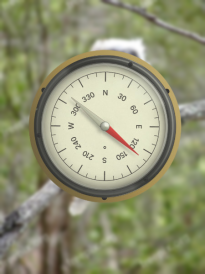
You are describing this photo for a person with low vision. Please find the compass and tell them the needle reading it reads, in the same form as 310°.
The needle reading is 130°
